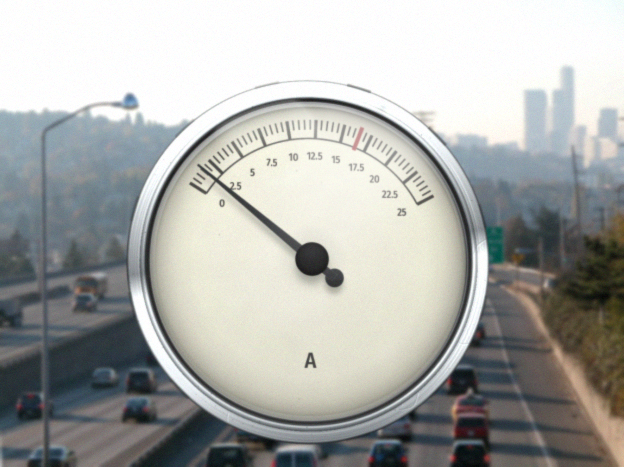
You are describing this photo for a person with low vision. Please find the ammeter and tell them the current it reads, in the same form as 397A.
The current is 1.5A
